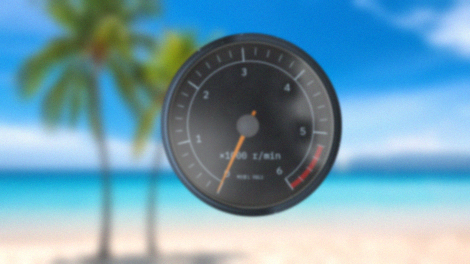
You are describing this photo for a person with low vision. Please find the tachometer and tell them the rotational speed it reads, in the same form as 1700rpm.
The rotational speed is 0rpm
